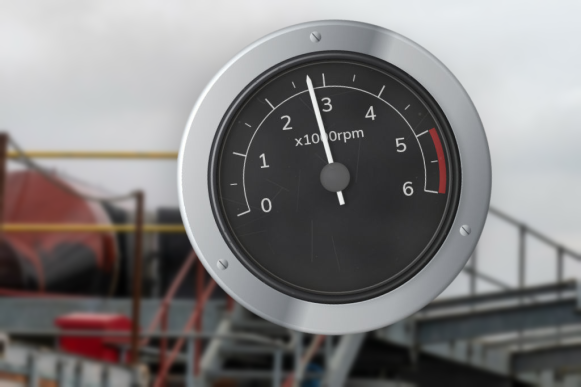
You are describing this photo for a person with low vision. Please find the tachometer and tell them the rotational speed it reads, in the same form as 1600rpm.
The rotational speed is 2750rpm
